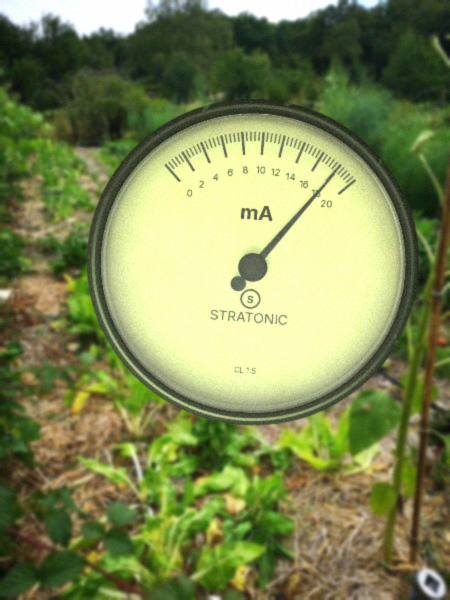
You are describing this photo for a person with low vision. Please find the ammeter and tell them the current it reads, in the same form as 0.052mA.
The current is 18mA
